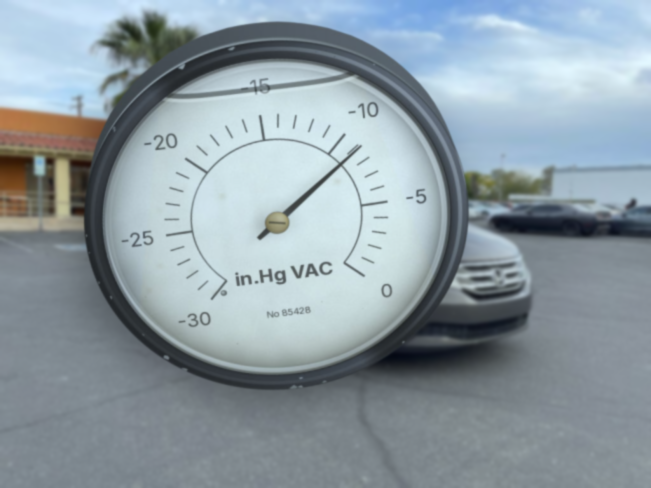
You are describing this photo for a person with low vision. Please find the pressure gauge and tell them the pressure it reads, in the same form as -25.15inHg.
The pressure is -9inHg
